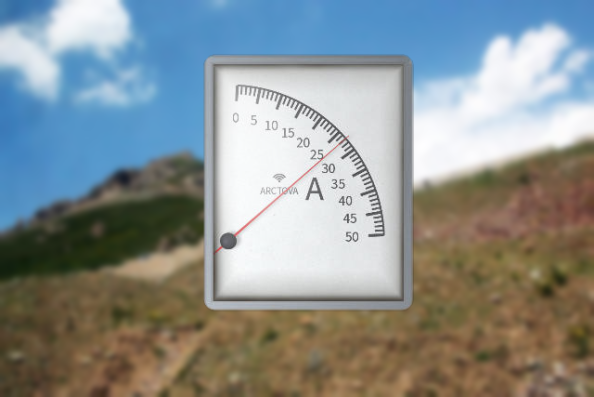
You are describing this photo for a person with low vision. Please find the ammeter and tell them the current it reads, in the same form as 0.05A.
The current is 27A
